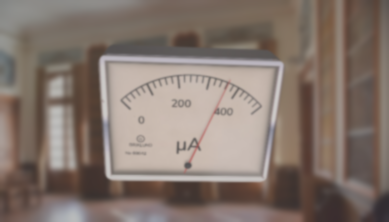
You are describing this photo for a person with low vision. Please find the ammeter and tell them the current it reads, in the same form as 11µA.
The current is 360µA
